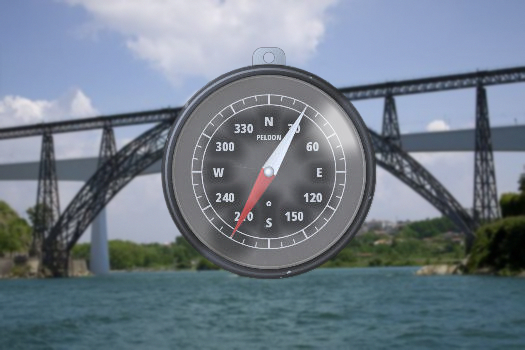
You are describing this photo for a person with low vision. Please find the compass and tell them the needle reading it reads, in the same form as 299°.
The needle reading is 210°
